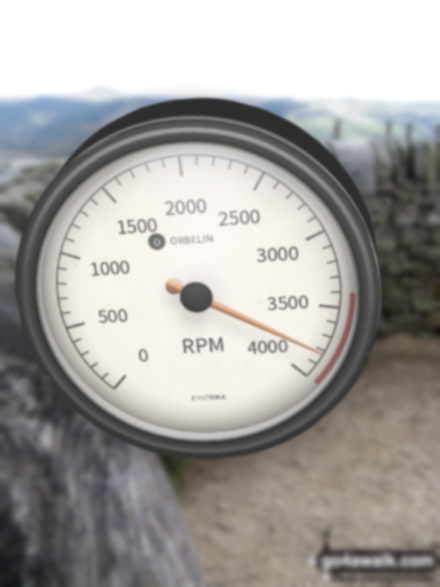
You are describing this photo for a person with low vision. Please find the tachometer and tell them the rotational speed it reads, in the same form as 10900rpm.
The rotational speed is 3800rpm
